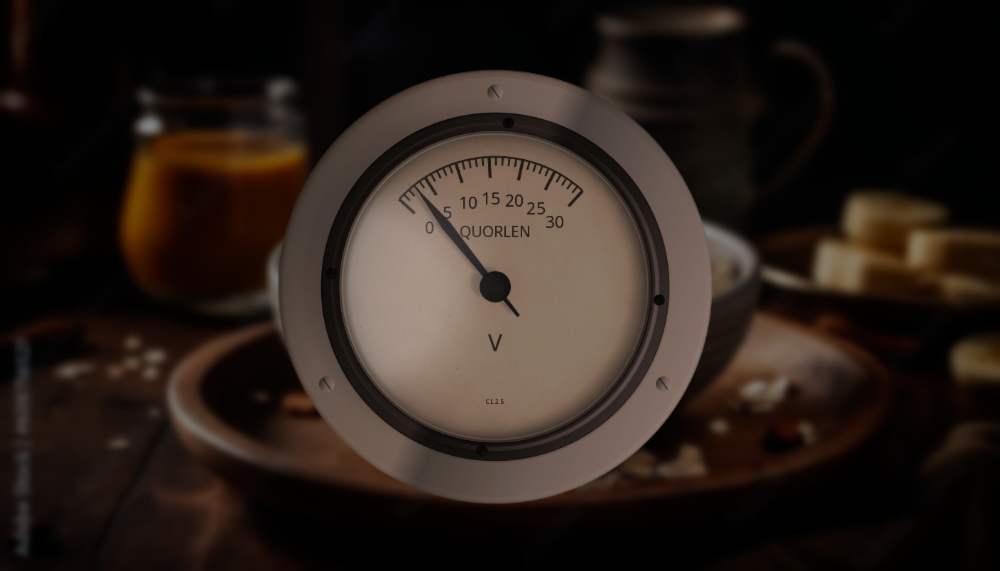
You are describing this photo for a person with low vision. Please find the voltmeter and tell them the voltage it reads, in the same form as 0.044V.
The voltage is 3V
